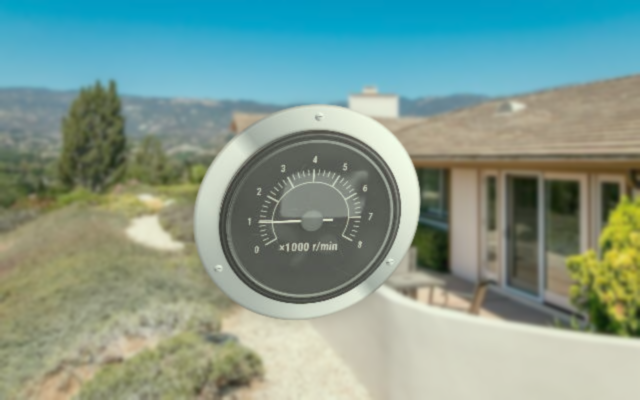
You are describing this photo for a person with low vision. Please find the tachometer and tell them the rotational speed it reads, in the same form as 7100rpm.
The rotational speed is 1000rpm
